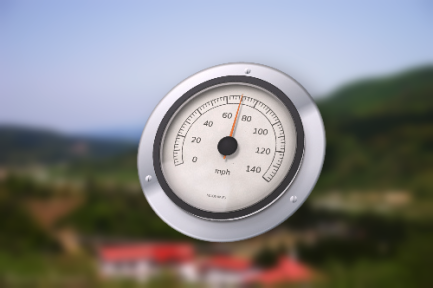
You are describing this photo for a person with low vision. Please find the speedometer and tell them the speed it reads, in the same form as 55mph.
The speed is 70mph
